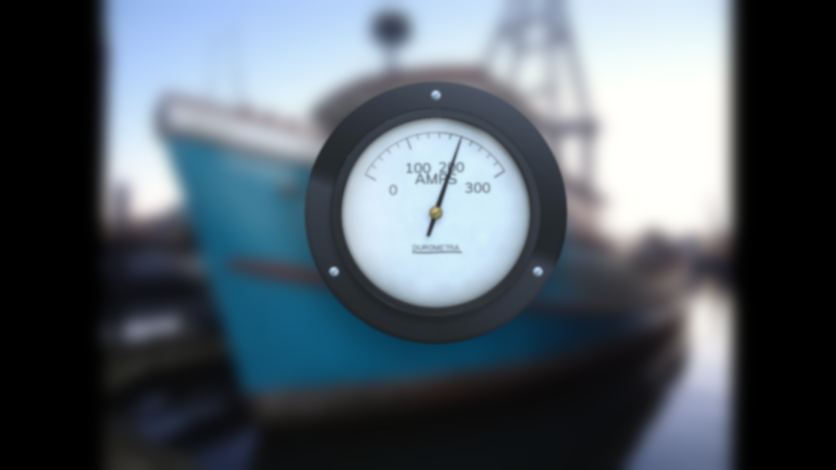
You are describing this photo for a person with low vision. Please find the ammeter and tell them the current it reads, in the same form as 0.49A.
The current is 200A
